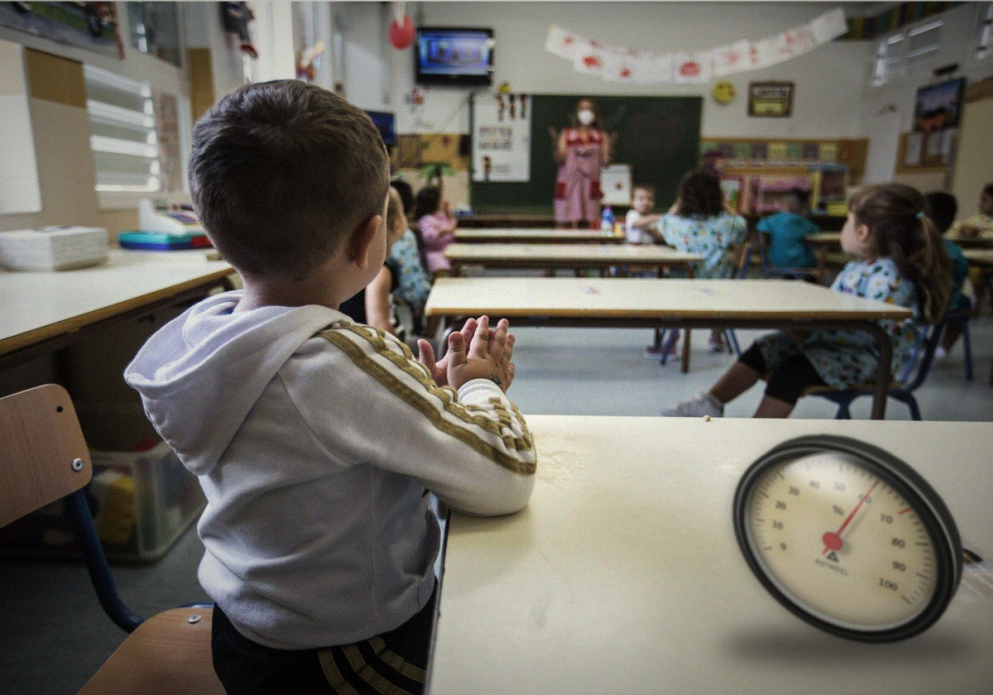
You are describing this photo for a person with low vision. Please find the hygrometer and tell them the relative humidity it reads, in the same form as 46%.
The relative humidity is 60%
